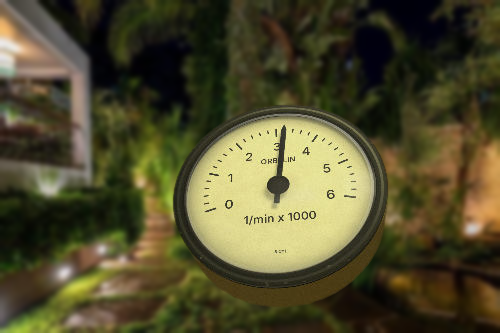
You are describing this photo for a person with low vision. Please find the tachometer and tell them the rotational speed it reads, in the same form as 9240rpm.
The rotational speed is 3200rpm
